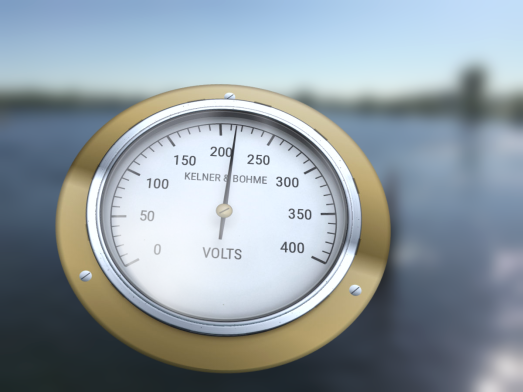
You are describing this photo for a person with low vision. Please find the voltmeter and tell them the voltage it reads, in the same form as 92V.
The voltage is 215V
